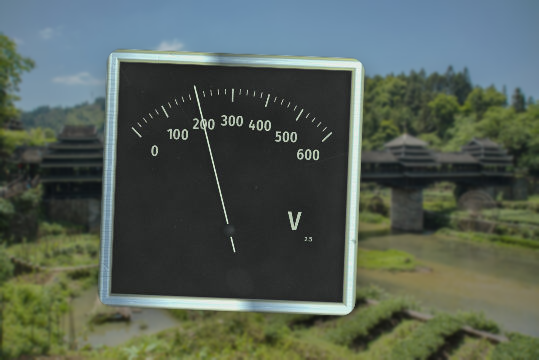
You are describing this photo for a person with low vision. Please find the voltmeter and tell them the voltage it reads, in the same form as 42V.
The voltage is 200V
